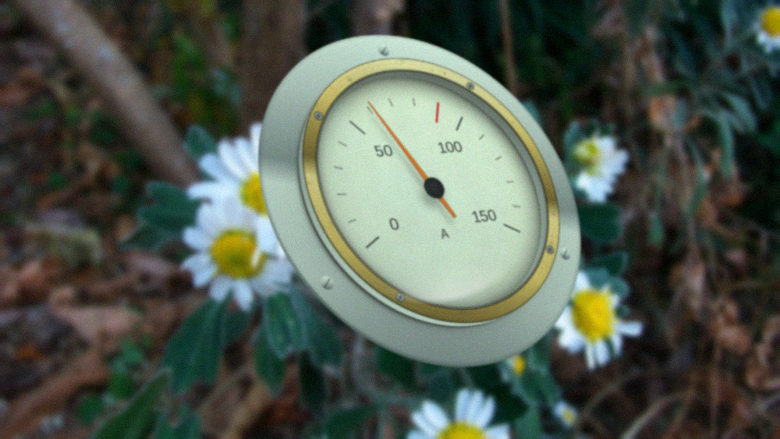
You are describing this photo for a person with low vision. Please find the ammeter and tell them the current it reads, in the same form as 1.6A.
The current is 60A
